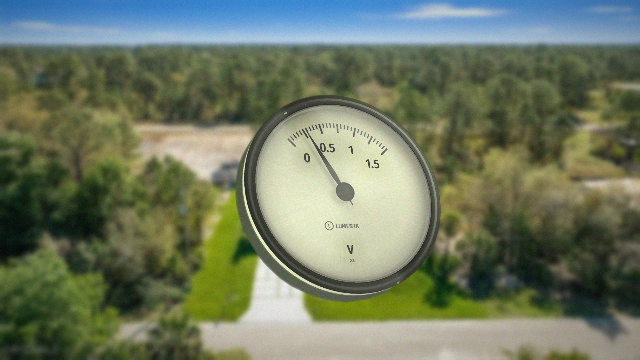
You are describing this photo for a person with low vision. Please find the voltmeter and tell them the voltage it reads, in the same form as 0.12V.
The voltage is 0.25V
